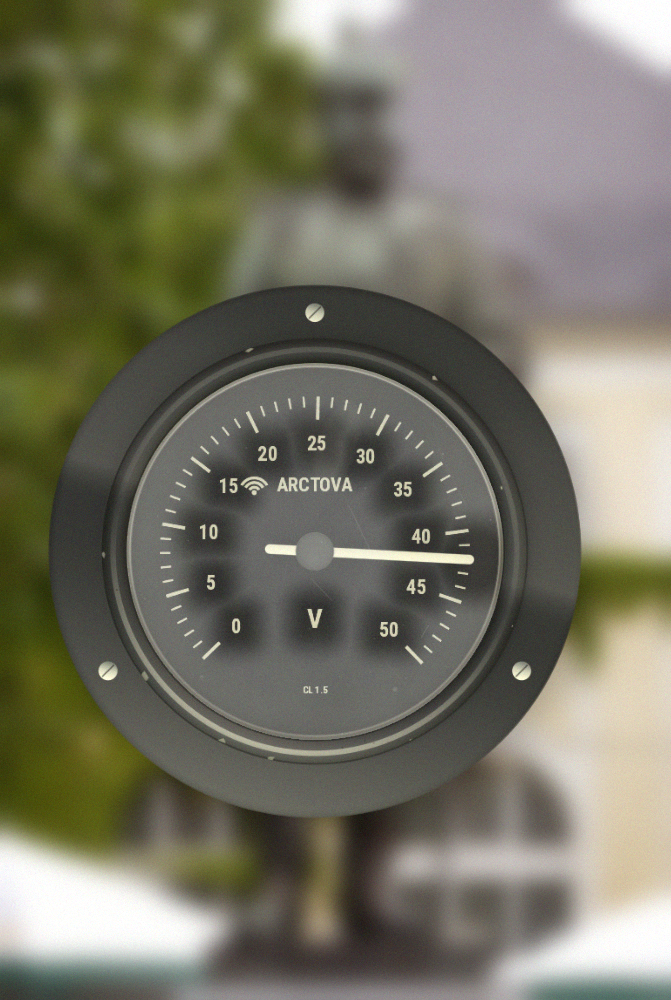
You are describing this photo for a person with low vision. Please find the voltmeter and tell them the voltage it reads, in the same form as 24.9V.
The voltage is 42V
